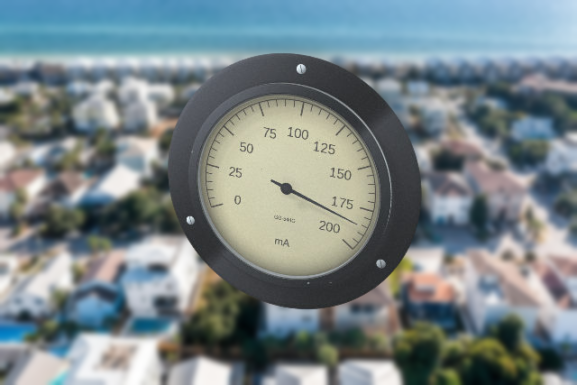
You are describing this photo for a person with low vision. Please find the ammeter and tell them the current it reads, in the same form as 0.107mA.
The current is 185mA
